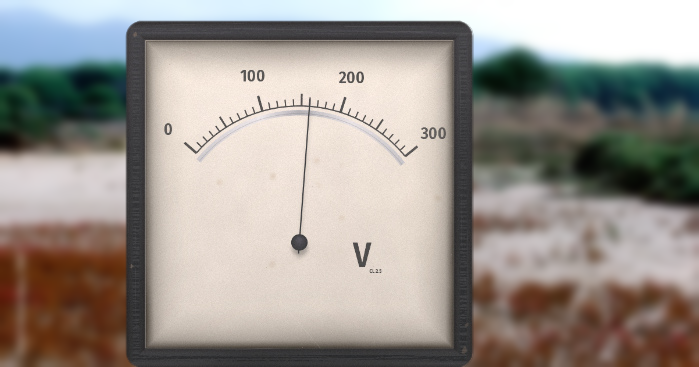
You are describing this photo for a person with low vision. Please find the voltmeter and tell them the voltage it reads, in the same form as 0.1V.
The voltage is 160V
